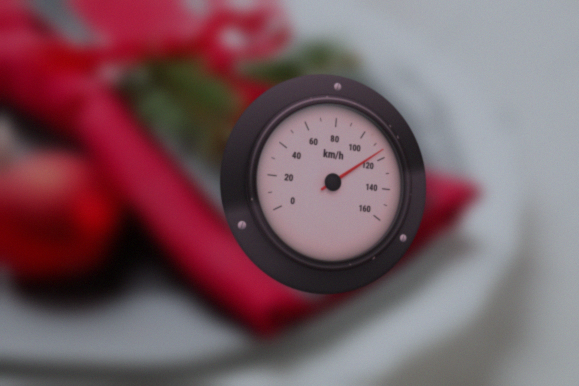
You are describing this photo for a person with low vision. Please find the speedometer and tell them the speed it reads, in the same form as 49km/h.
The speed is 115km/h
